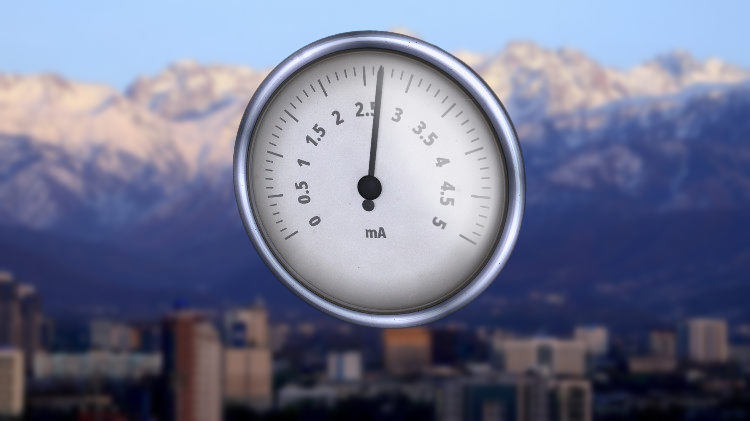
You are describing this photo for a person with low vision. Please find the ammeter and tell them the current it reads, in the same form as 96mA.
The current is 2.7mA
